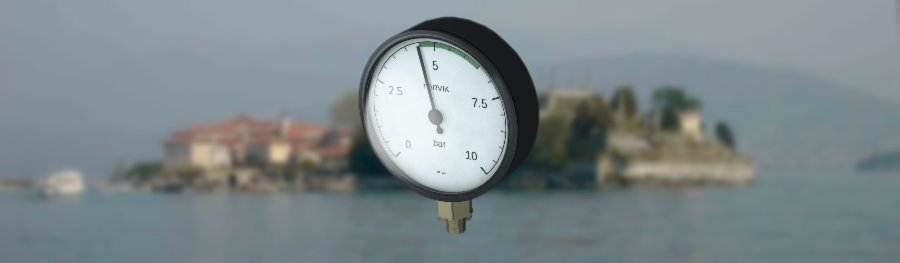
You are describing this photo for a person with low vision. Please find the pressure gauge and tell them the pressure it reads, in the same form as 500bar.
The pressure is 4.5bar
